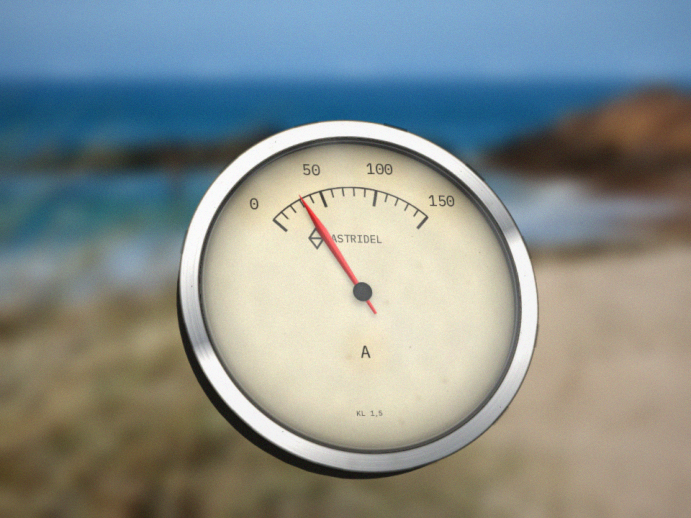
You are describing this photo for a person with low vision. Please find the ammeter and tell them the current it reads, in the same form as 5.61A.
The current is 30A
